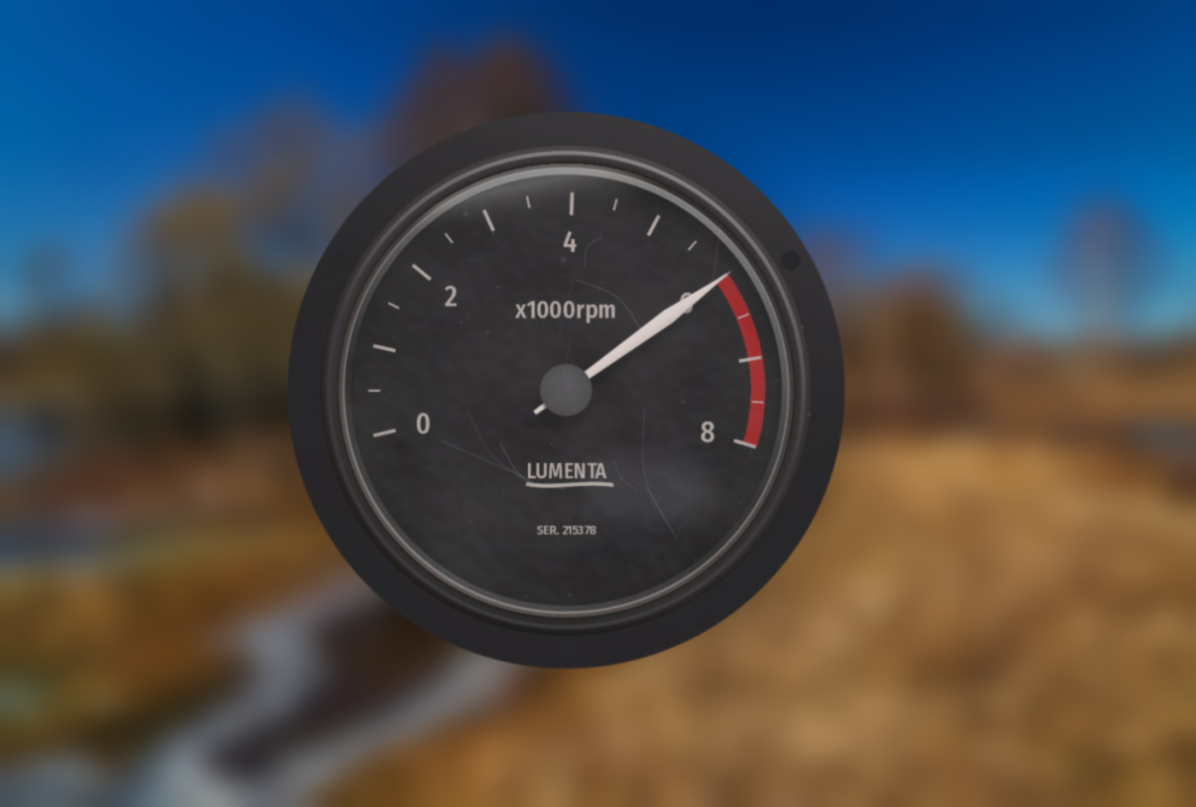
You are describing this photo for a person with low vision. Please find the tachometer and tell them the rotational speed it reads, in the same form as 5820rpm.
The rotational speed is 6000rpm
